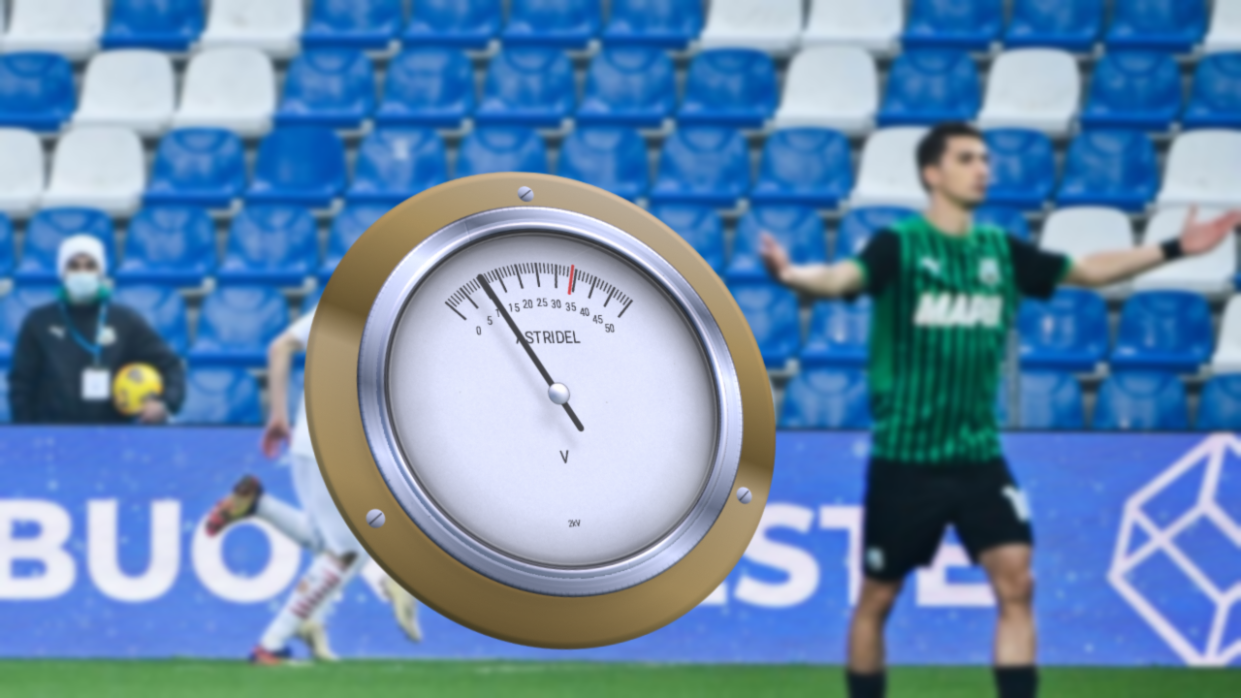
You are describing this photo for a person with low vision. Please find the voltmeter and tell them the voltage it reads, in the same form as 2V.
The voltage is 10V
